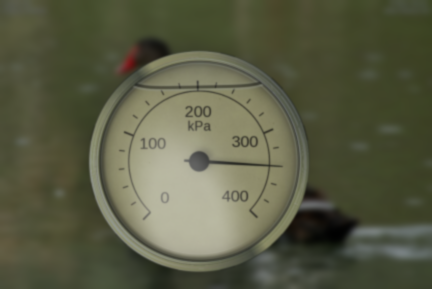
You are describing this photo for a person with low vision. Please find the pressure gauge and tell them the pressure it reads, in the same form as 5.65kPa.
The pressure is 340kPa
